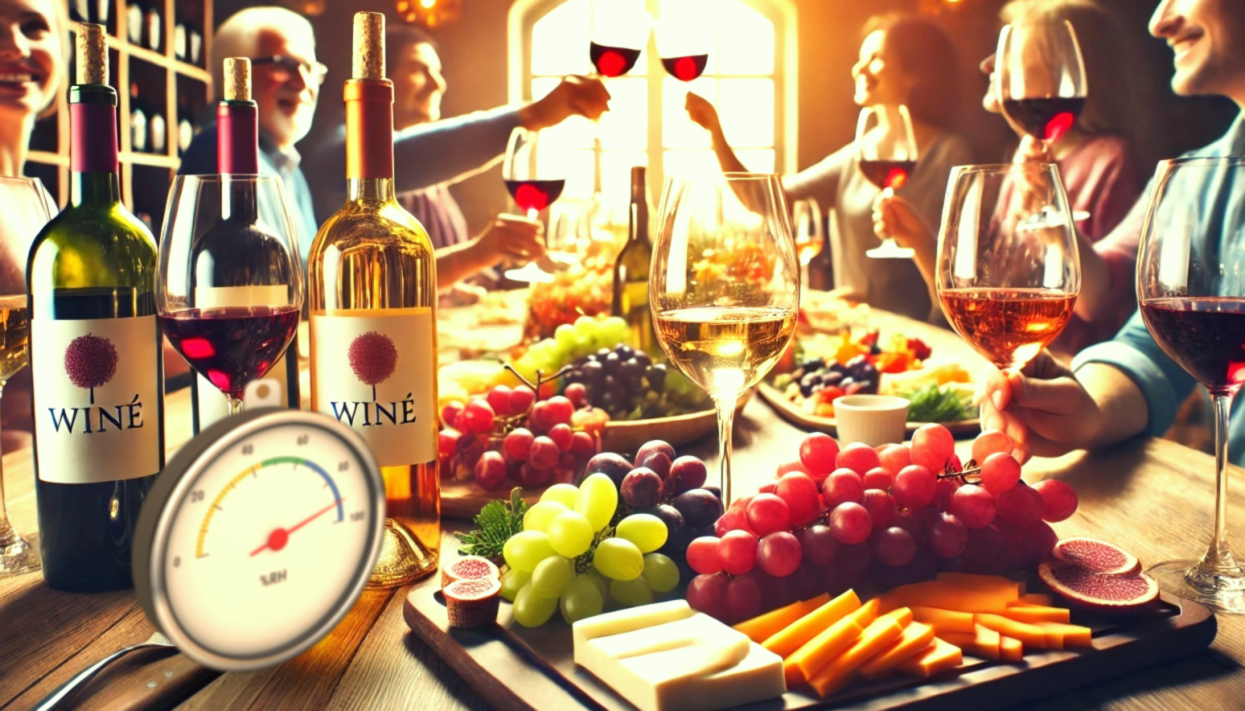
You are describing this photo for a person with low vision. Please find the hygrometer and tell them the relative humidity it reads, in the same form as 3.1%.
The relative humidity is 90%
